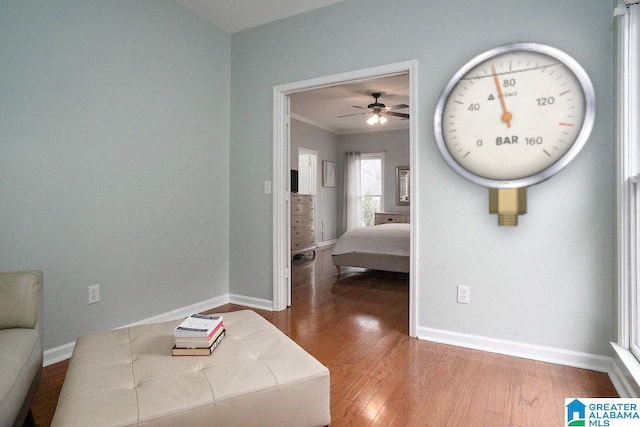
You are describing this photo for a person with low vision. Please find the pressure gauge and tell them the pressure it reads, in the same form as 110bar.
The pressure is 70bar
